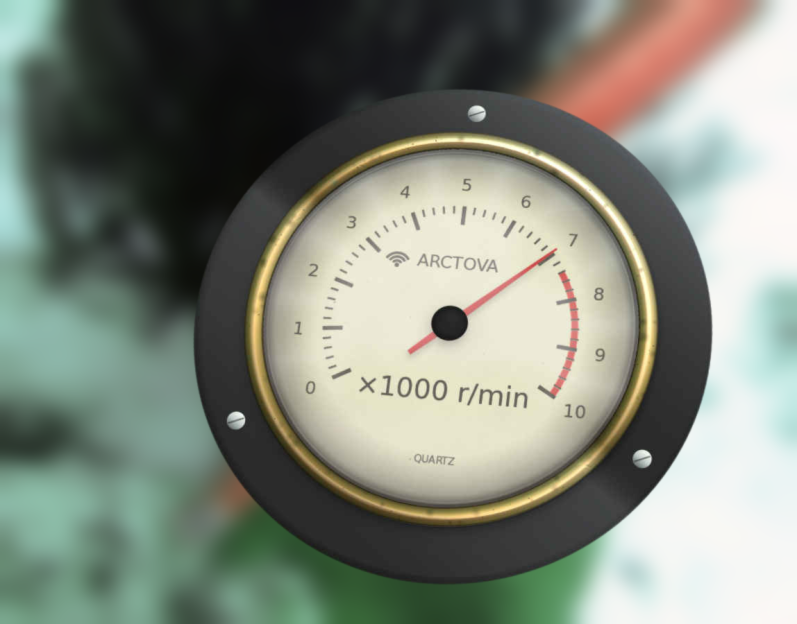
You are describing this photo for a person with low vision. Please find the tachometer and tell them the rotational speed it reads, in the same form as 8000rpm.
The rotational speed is 7000rpm
